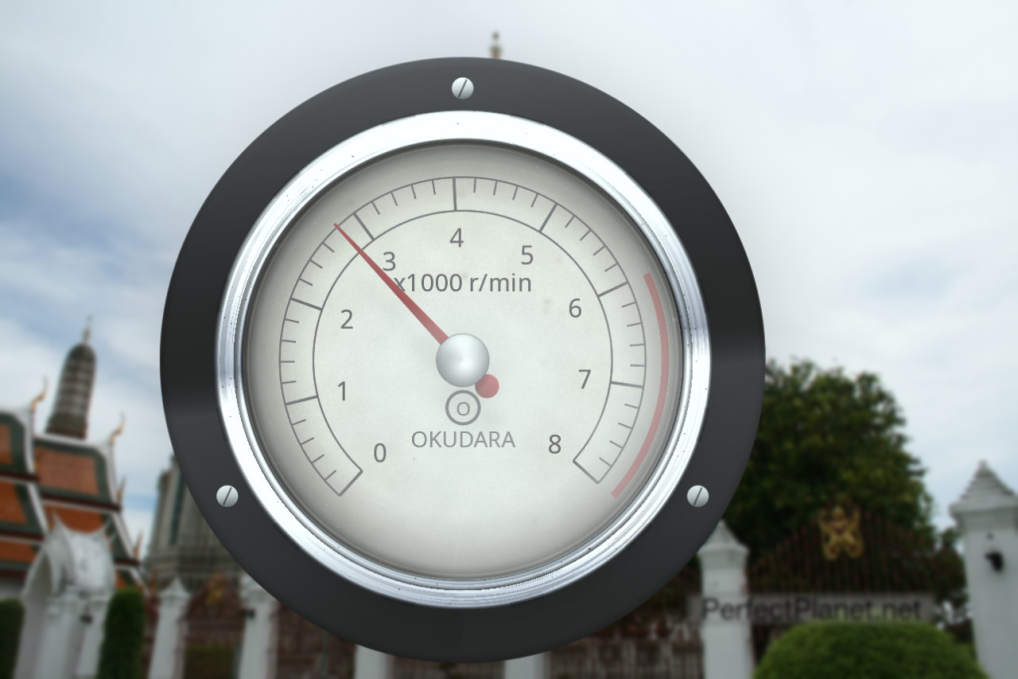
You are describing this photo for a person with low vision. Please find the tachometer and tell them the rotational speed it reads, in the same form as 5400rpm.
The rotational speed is 2800rpm
